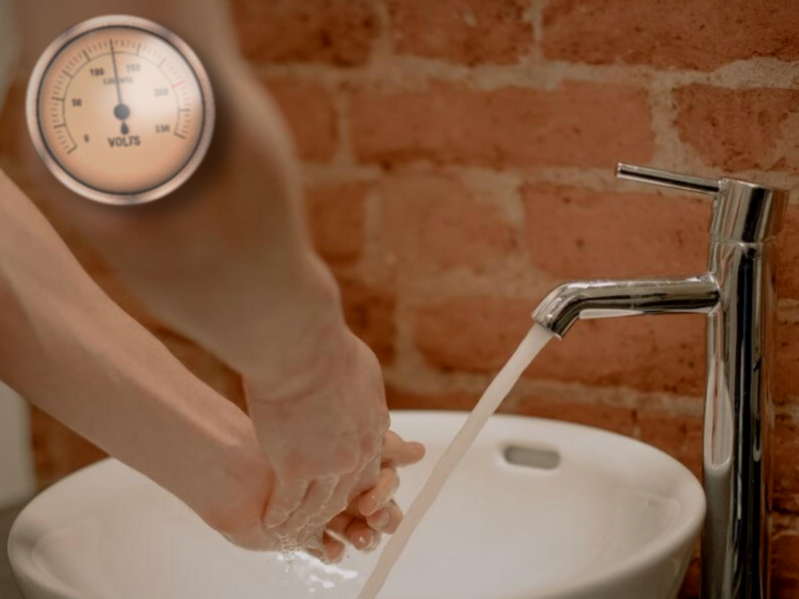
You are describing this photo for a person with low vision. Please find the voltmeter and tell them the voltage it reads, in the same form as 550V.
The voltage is 125V
